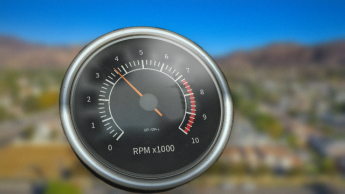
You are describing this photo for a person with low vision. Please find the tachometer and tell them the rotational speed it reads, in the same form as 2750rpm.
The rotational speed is 3600rpm
